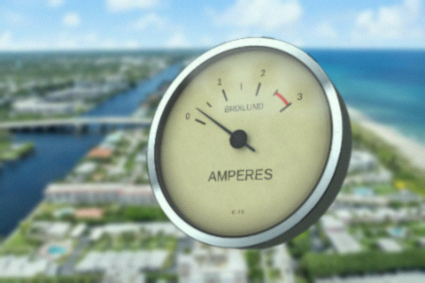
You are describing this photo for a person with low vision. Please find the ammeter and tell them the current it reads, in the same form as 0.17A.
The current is 0.25A
